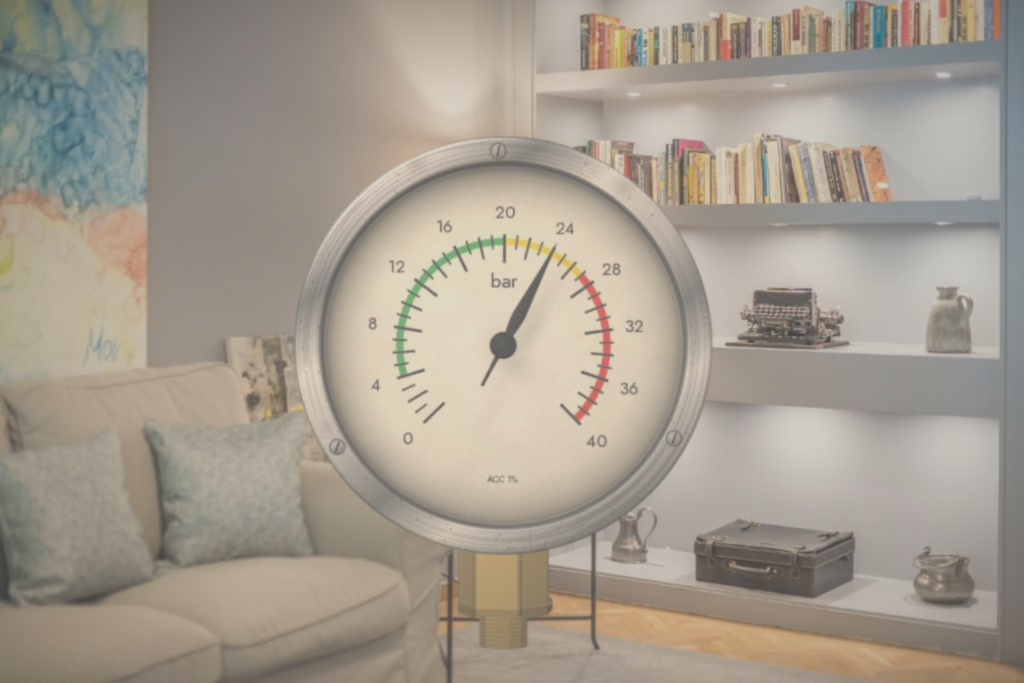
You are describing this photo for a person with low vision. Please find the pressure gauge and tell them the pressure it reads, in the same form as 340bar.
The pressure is 24bar
